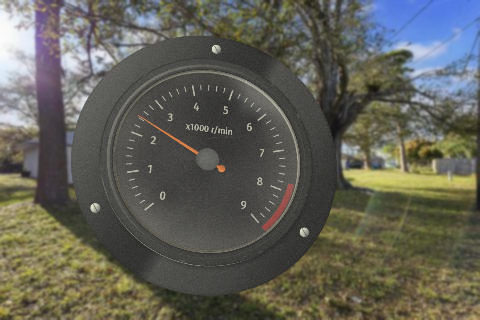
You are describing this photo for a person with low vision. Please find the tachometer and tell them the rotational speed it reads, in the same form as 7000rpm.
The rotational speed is 2400rpm
